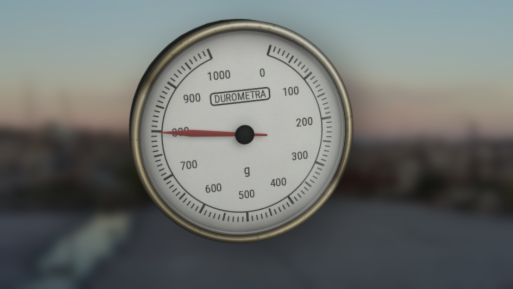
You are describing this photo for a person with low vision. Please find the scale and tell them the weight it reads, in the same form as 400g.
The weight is 800g
